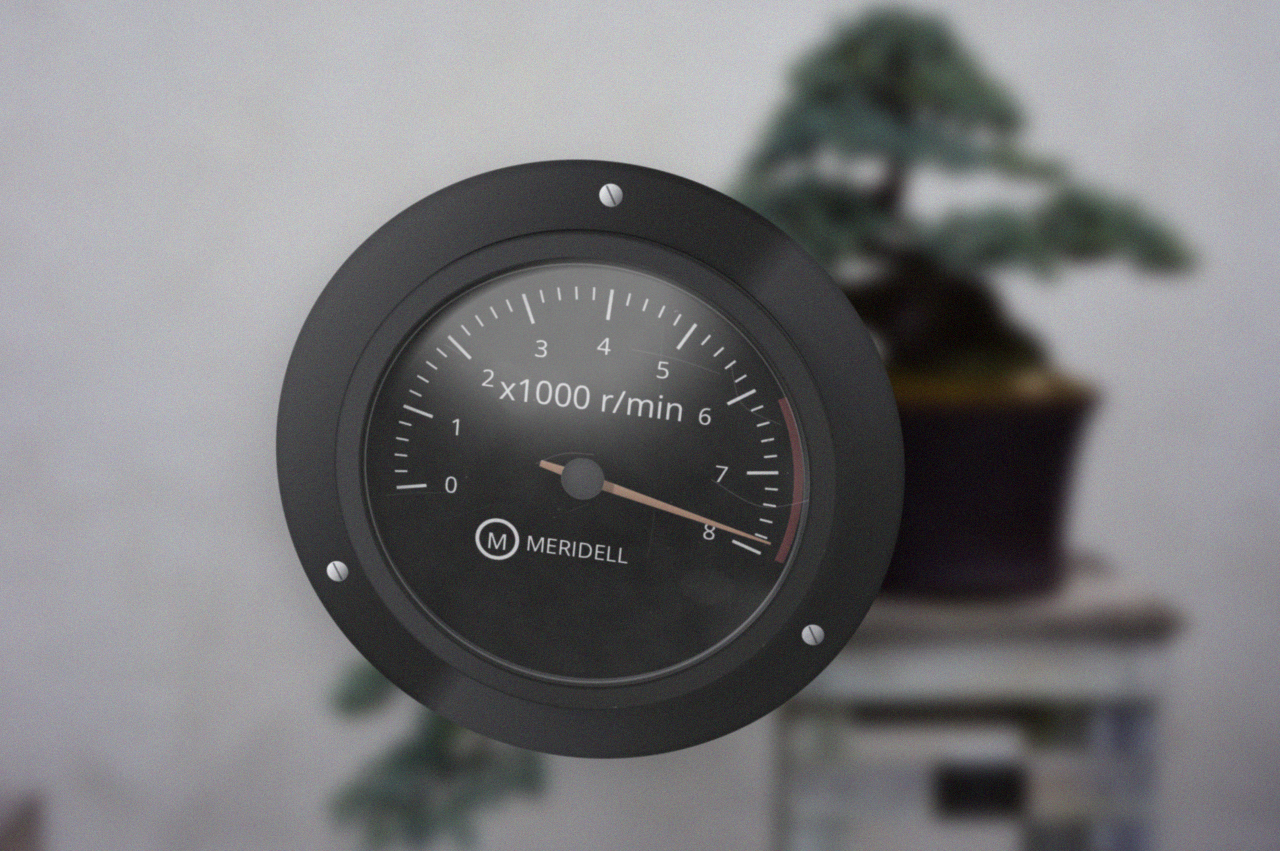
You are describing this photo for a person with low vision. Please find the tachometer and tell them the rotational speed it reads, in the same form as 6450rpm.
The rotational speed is 7800rpm
